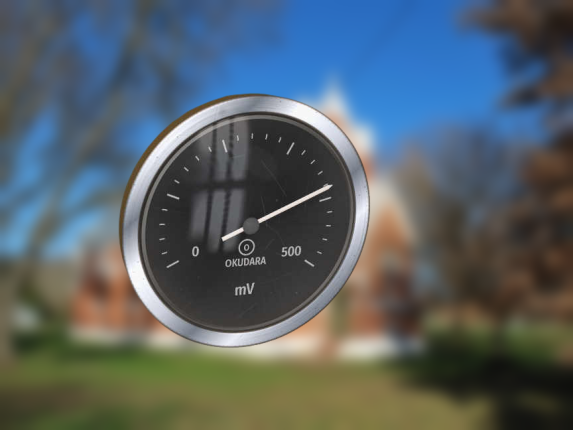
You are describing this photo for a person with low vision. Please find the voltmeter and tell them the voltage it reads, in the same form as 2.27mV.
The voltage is 380mV
